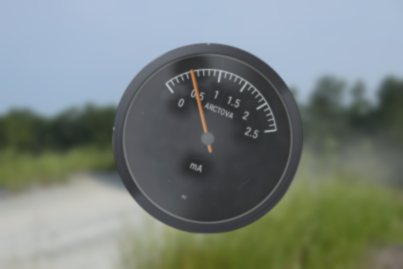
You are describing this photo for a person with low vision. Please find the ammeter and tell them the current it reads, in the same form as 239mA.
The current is 0.5mA
